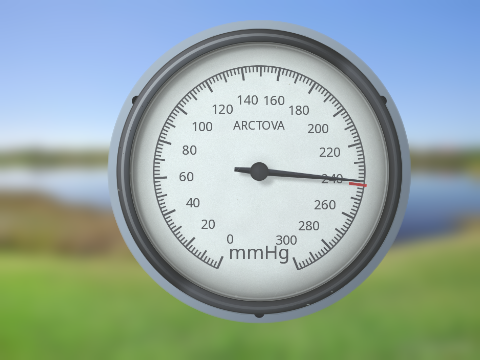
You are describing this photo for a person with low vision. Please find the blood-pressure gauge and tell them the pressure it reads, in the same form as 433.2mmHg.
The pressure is 240mmHg
